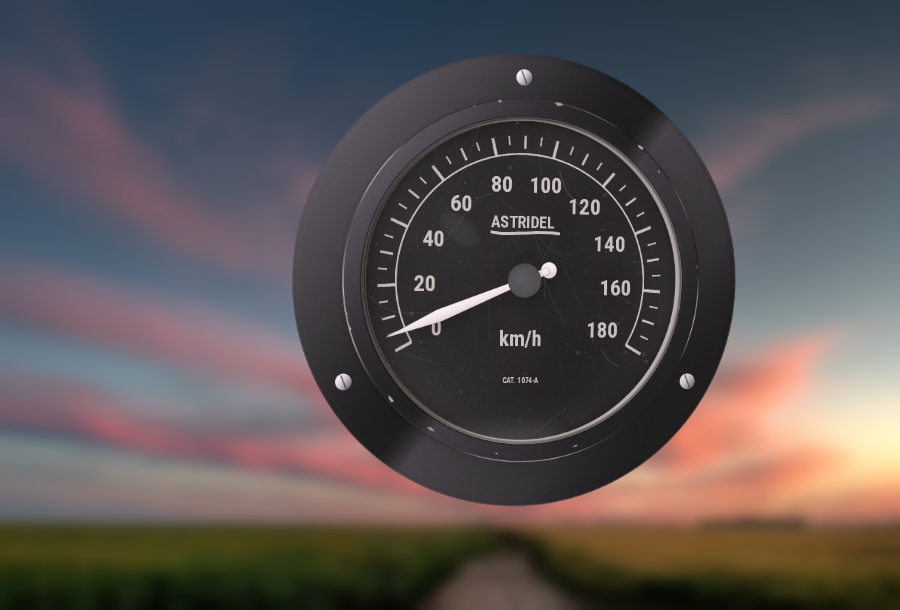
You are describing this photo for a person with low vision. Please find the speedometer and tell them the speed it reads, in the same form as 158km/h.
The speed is 5km/h
